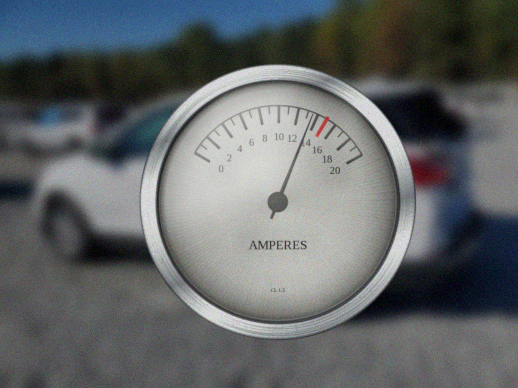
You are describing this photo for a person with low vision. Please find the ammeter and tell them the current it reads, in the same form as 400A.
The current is 13.5A
